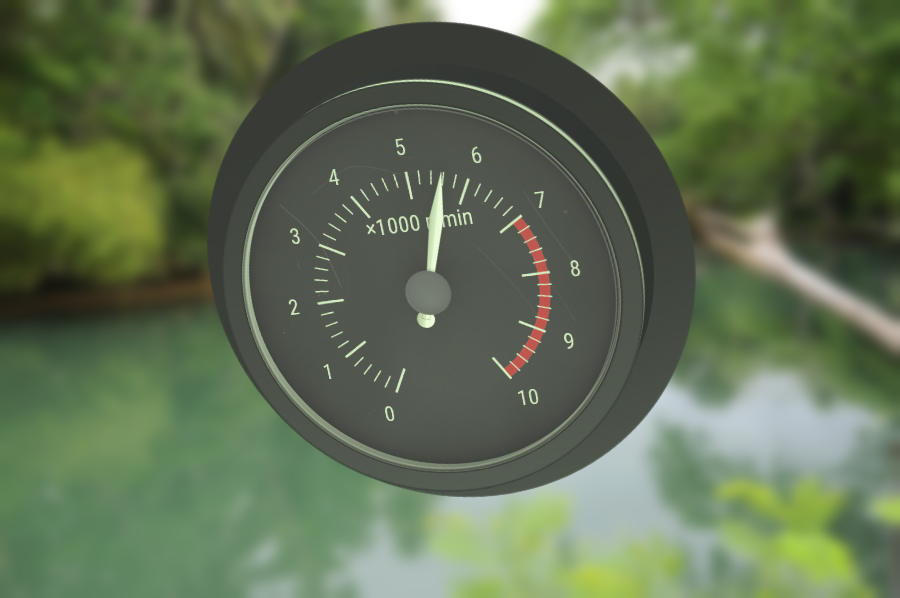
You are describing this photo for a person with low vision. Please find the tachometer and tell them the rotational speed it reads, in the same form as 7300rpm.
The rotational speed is 5600rpm
